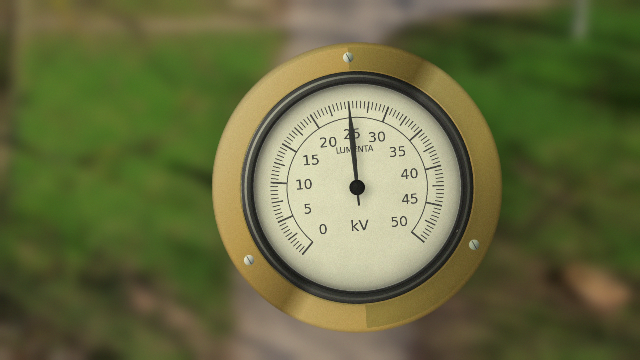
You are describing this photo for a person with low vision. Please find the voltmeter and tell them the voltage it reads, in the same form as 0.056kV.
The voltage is 25kV
